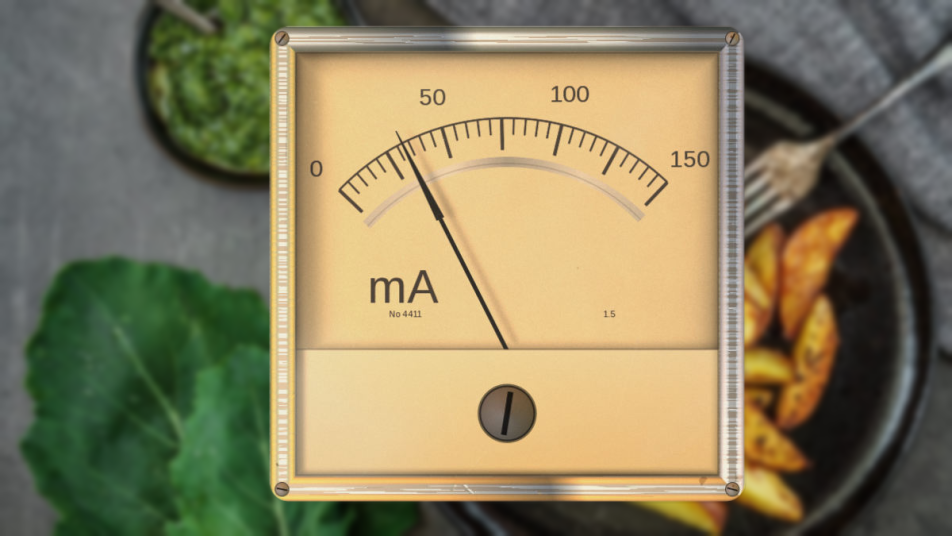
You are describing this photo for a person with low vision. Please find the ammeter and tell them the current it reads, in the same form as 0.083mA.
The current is 32.5mA
